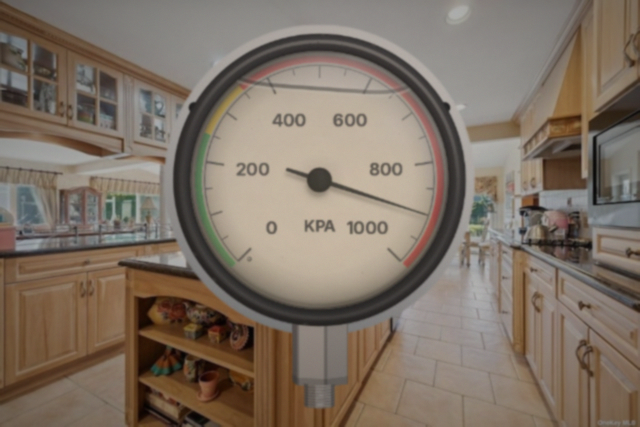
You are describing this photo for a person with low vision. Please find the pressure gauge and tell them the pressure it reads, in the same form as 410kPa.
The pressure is 900kPa
